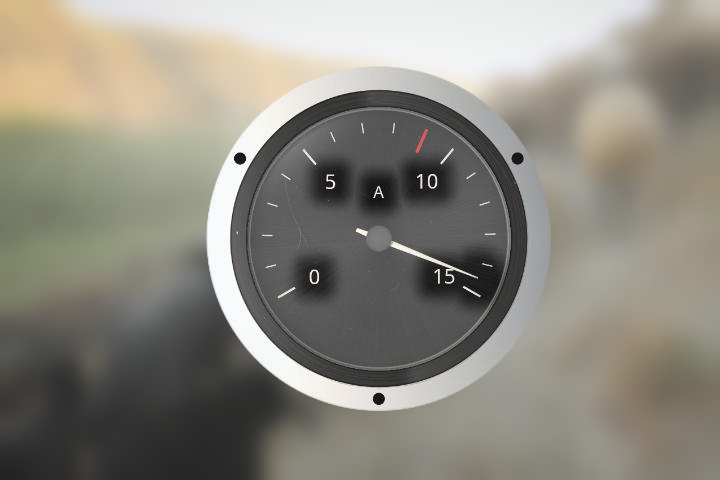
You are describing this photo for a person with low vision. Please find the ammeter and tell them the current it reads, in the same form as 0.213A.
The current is 14.5A
